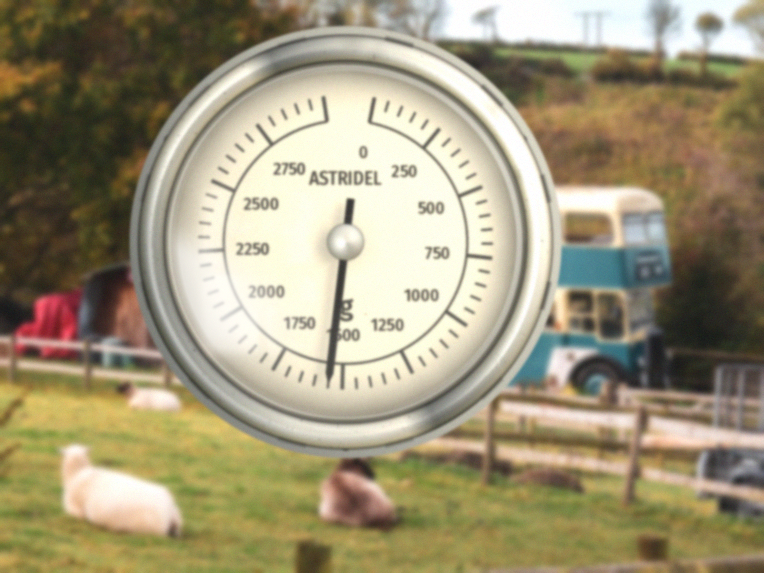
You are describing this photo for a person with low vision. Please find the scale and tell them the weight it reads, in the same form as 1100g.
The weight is 1550g
